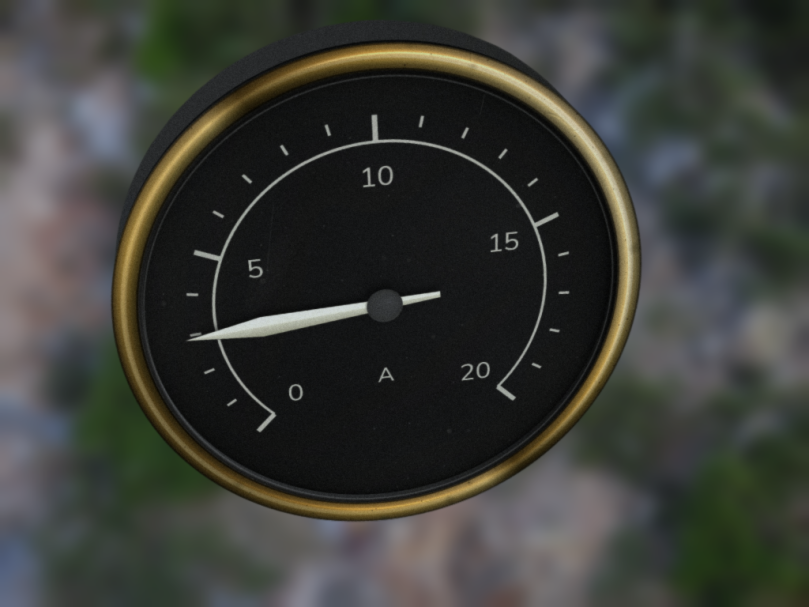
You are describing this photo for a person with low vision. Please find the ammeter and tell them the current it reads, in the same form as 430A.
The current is 3A
